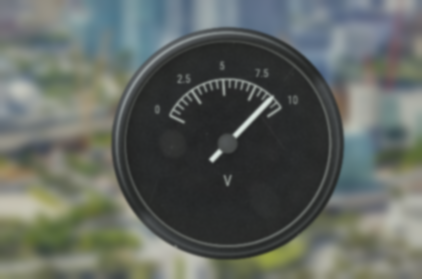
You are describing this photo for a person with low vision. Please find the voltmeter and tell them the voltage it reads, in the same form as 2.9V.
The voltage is 9V
